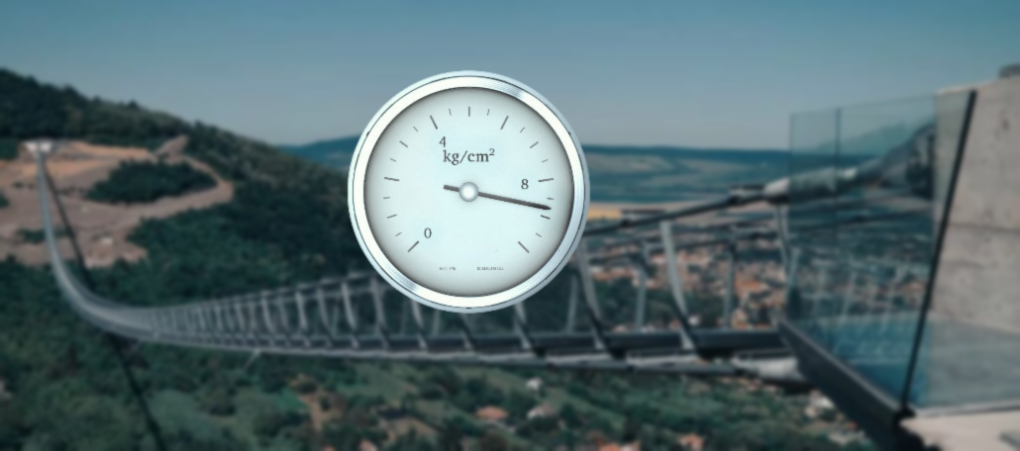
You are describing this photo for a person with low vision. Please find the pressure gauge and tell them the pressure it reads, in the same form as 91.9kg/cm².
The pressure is 8.75kg/cm²
